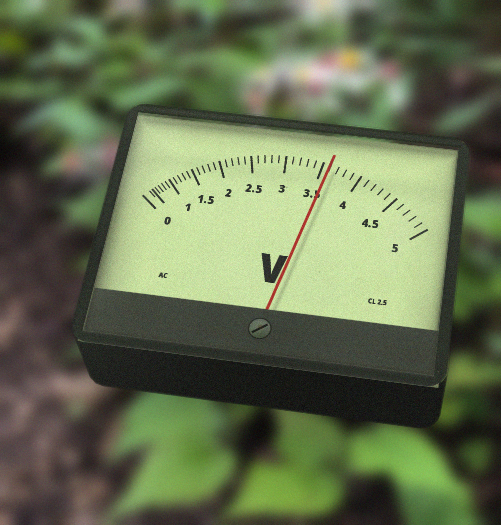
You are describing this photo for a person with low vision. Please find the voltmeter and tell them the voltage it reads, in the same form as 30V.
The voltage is 3.6V
